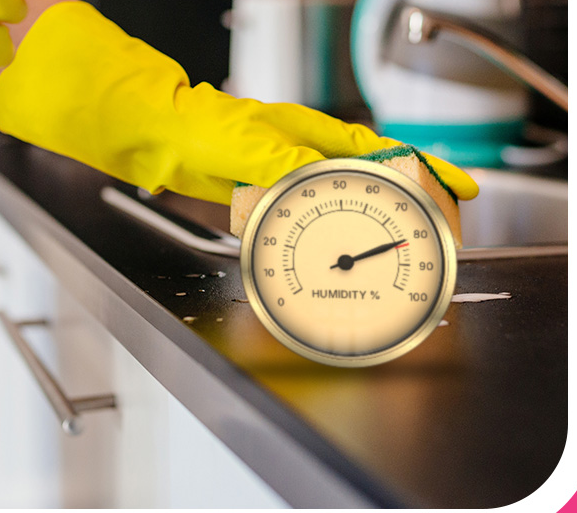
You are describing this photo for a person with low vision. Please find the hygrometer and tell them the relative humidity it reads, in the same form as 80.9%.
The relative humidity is 80%
